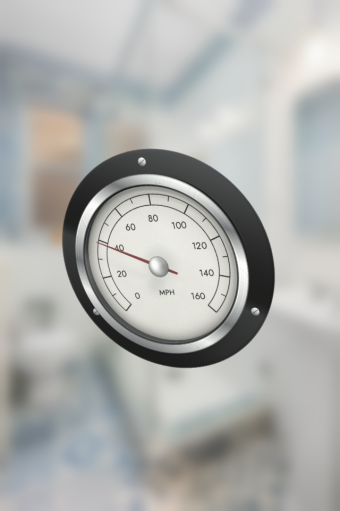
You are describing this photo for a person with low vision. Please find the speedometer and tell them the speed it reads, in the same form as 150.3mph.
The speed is 40mph
